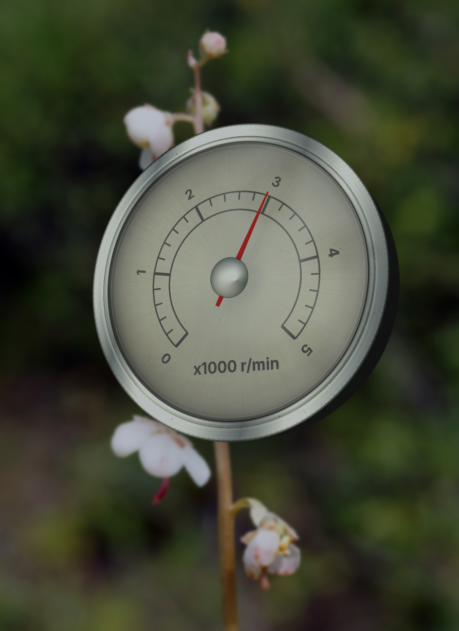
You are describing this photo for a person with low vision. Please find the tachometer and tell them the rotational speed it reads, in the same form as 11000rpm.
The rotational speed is 3000rpm
